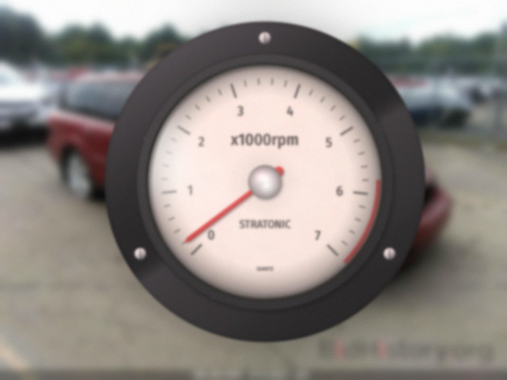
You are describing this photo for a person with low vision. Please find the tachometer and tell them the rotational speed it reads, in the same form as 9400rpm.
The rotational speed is 200rpm
